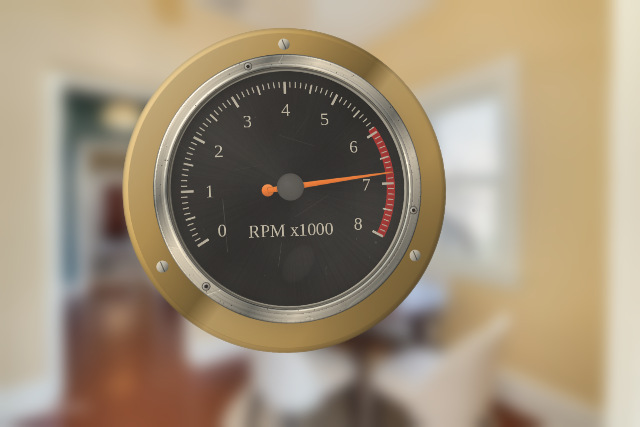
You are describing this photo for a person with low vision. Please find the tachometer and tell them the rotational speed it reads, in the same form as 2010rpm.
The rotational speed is 6800rpm
